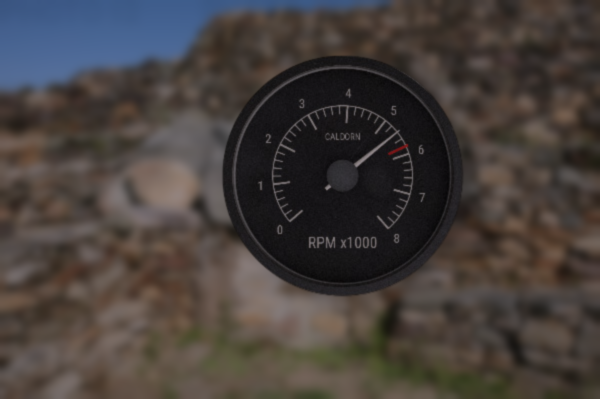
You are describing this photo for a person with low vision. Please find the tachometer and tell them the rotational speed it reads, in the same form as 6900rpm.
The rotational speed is 5400rpm
